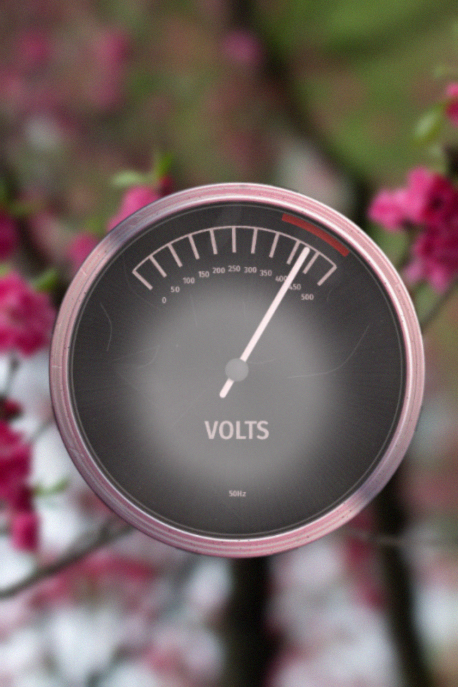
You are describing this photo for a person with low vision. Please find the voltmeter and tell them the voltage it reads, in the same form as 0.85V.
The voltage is 425V
